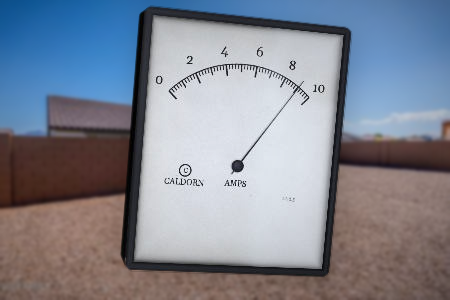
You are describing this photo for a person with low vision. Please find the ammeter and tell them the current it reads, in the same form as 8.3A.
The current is 9A
